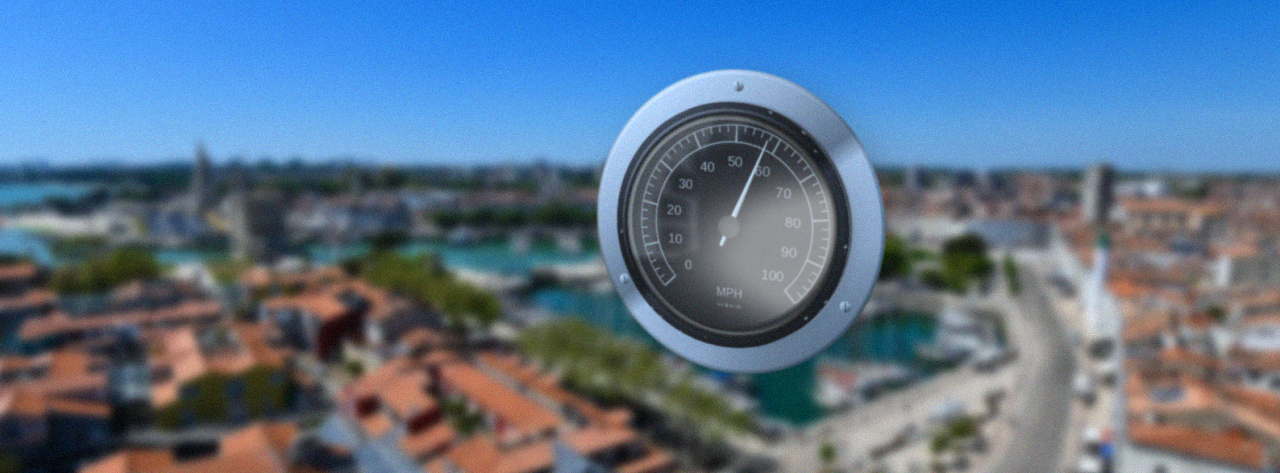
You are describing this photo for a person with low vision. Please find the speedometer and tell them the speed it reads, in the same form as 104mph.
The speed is 58mph
